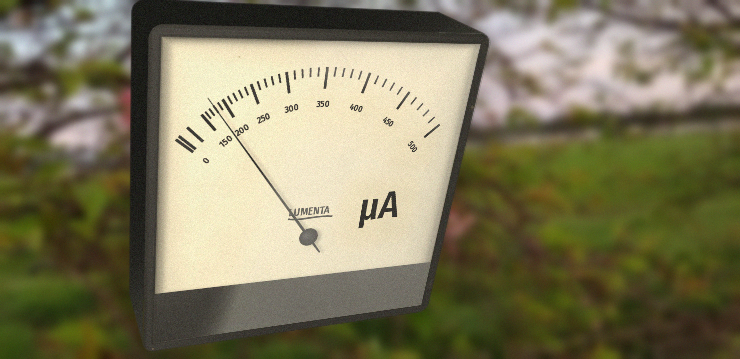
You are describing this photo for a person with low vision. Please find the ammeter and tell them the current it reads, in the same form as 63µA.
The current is 180µA
